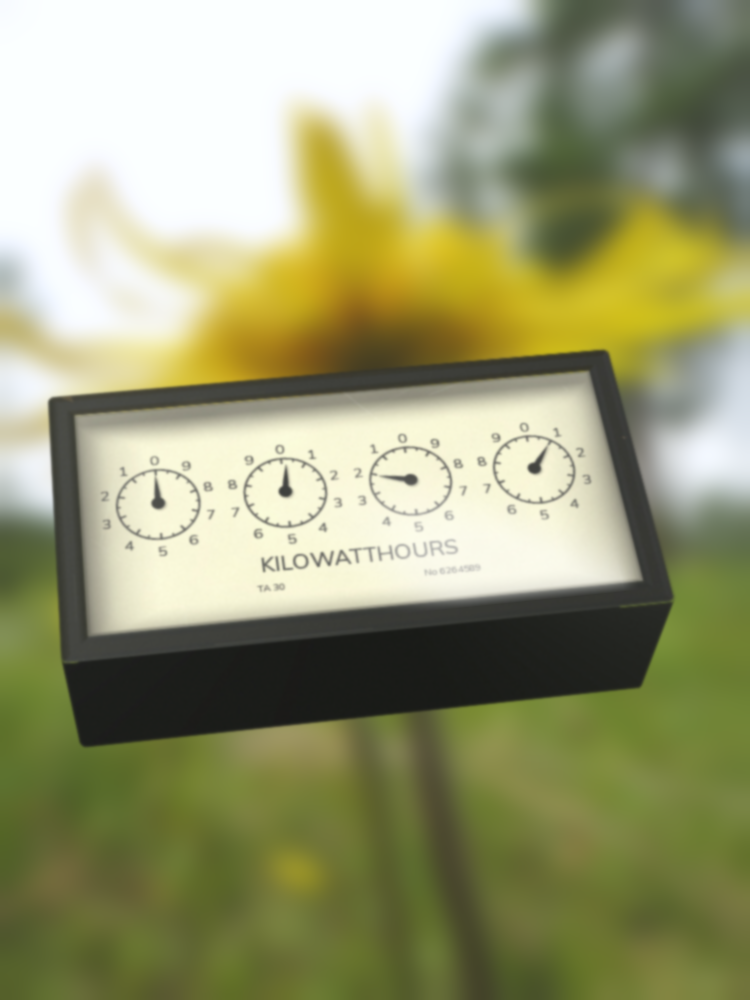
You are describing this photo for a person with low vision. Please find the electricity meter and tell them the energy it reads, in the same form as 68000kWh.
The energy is 21kWh
